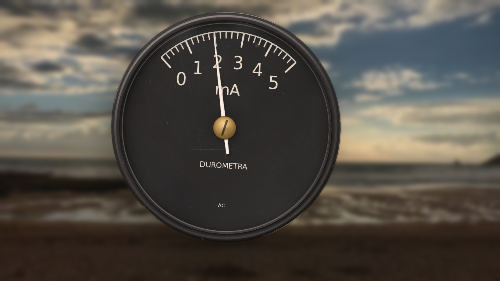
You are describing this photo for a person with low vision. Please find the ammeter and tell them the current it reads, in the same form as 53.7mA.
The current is 2mA
